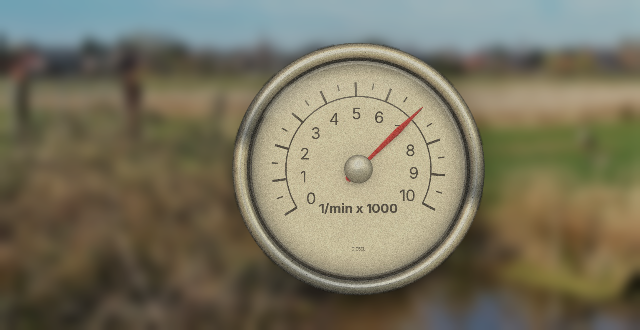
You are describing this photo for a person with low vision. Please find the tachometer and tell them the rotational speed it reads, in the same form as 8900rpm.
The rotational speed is 7000rpm
